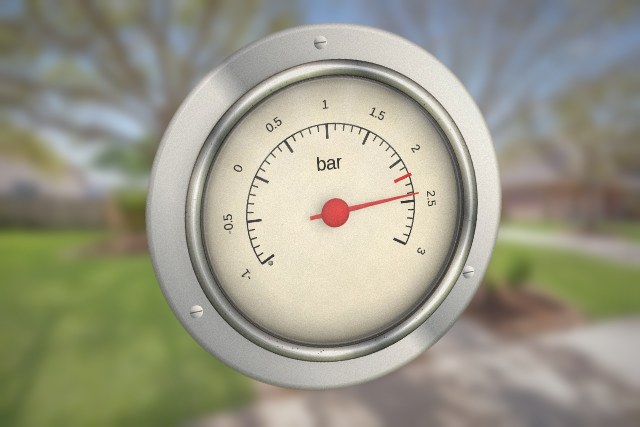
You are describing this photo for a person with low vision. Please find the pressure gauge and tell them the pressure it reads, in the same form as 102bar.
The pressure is 2.4bar
